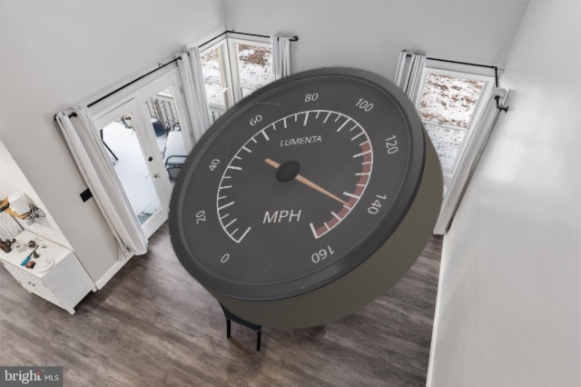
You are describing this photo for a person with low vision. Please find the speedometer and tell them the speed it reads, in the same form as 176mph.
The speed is 145mph
